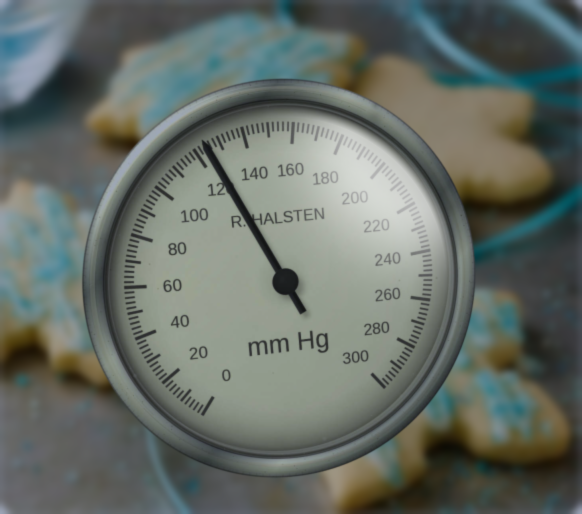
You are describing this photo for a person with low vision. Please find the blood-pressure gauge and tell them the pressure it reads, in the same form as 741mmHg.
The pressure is 124mmHg
